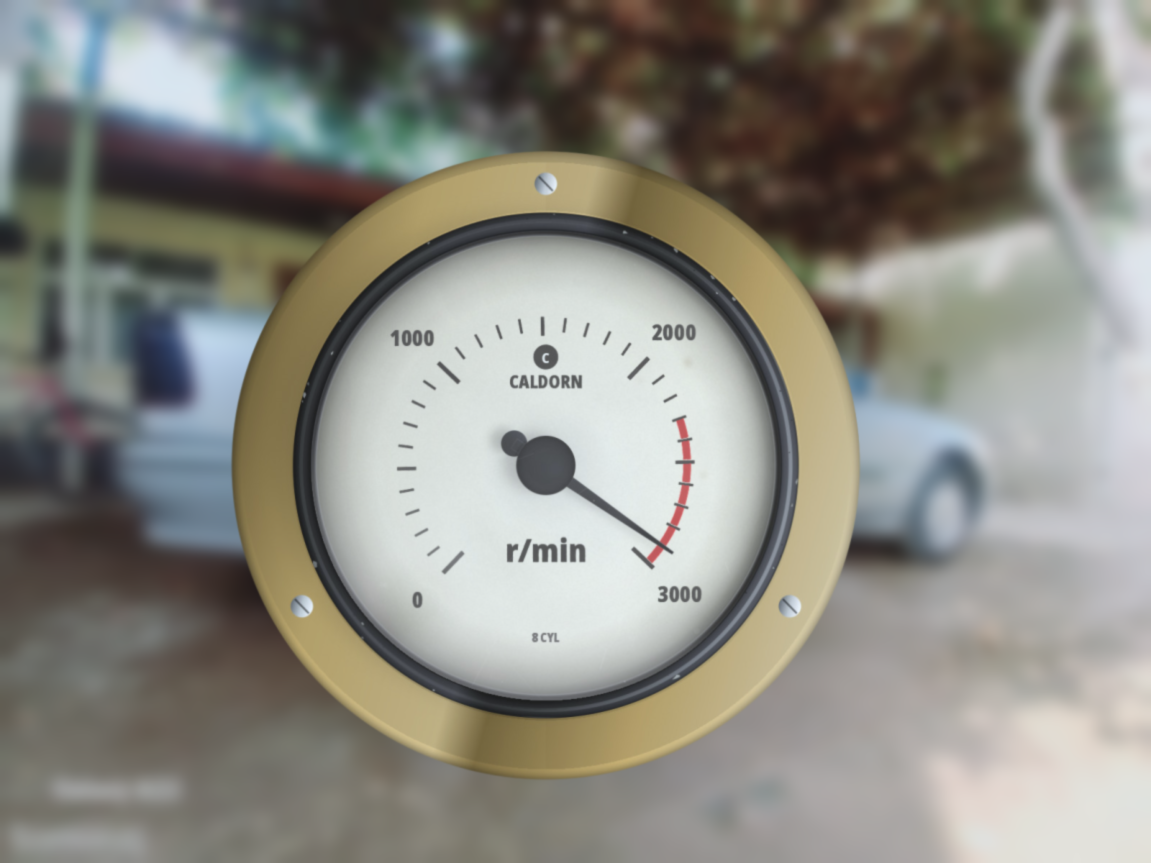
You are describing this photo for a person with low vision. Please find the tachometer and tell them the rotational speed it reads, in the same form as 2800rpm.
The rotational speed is 2900rpm
